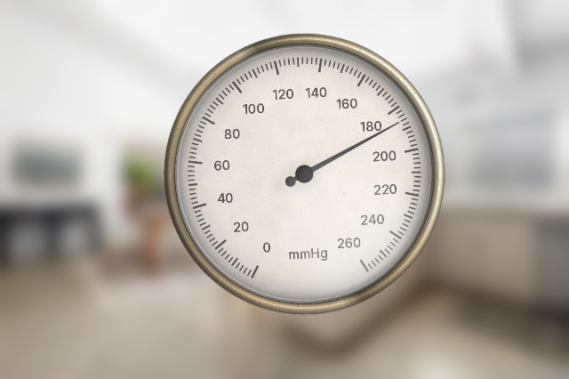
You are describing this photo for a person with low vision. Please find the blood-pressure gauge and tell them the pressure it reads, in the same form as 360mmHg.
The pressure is 186mmHg
